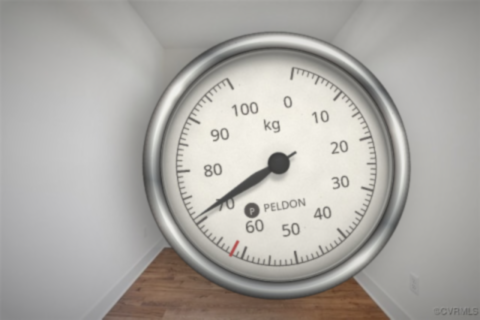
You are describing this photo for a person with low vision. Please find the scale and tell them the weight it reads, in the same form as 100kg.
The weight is 71kg
